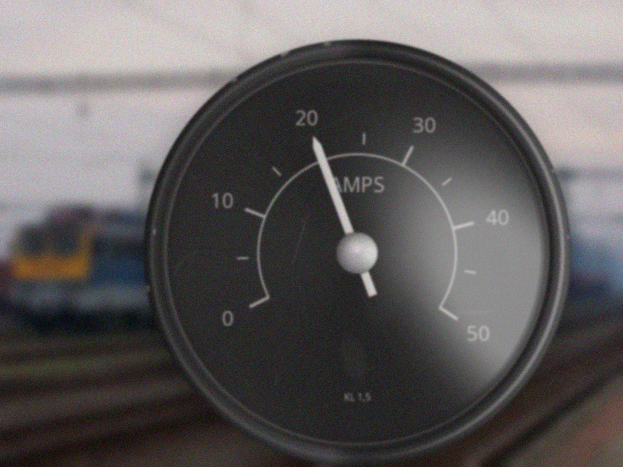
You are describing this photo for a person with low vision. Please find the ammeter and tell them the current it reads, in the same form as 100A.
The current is 20A
